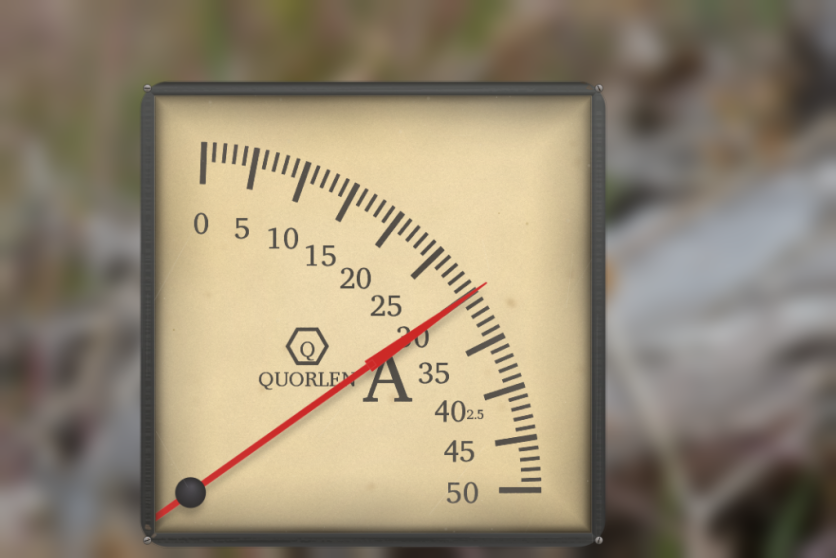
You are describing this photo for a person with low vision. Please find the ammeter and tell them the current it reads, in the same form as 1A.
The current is 30A
